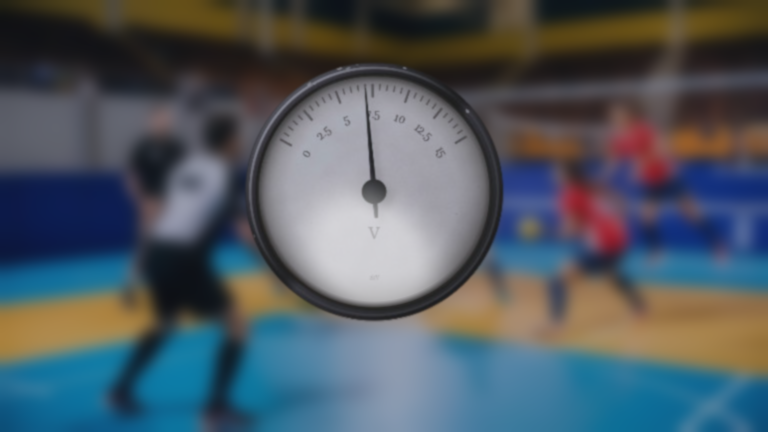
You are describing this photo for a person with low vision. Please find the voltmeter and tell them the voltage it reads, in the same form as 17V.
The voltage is 7V
